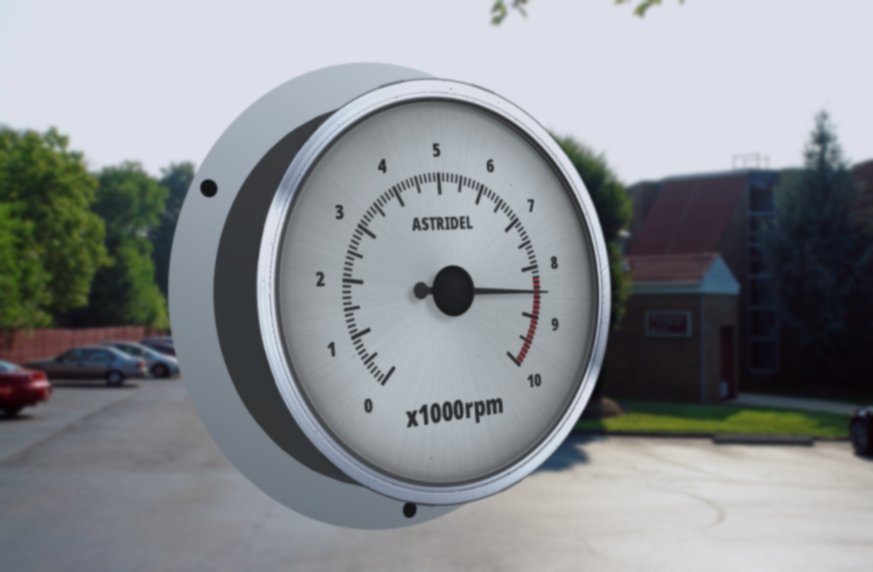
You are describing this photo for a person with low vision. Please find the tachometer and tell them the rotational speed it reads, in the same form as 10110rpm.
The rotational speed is 8500rpm
